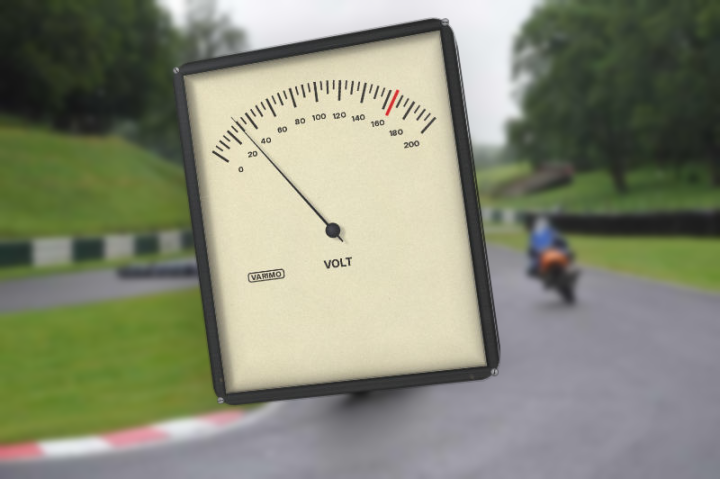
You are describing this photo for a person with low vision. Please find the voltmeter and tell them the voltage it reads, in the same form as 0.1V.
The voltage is 30V
